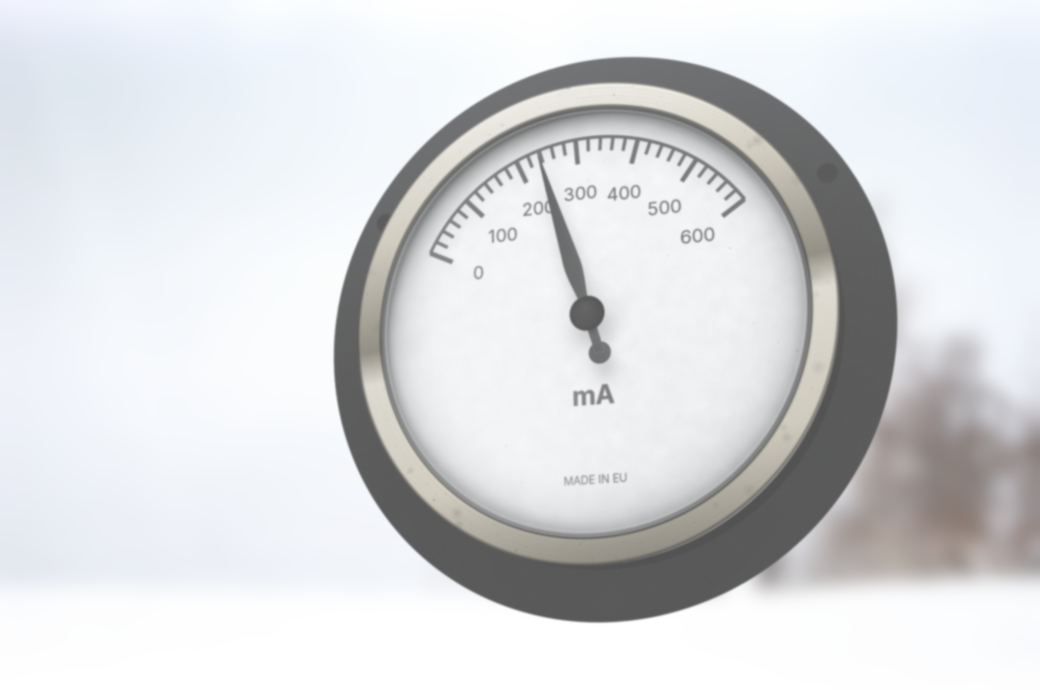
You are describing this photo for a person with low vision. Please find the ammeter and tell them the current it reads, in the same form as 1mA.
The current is 240mA
